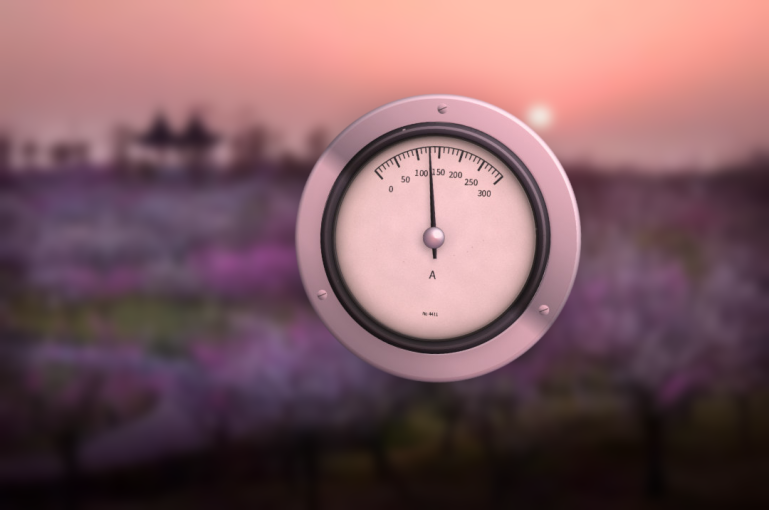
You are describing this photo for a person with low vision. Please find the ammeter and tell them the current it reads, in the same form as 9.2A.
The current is 130A
